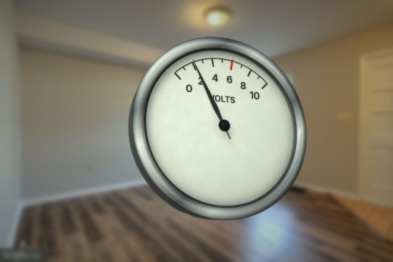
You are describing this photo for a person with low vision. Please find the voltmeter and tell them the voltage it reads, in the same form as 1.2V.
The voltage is 2V
